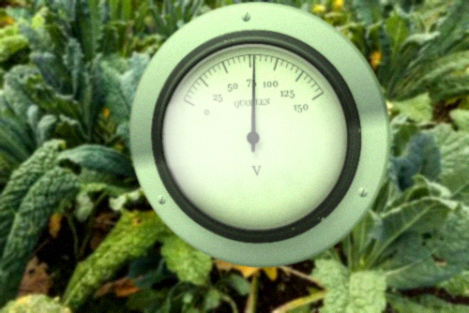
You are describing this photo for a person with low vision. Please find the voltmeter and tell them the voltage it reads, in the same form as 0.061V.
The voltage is 80V
